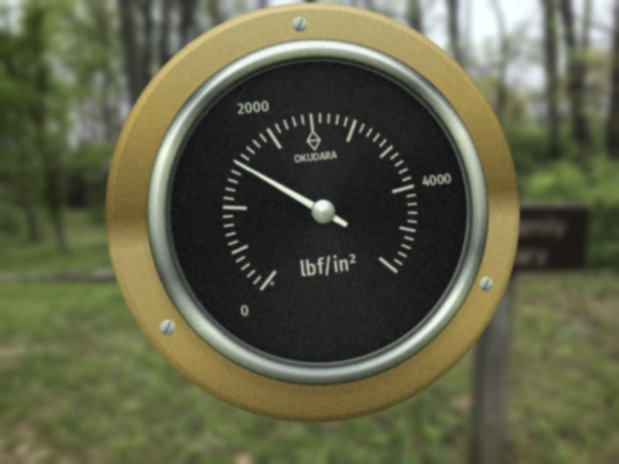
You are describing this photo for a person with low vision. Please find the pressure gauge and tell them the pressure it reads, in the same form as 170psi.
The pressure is 1500psi
